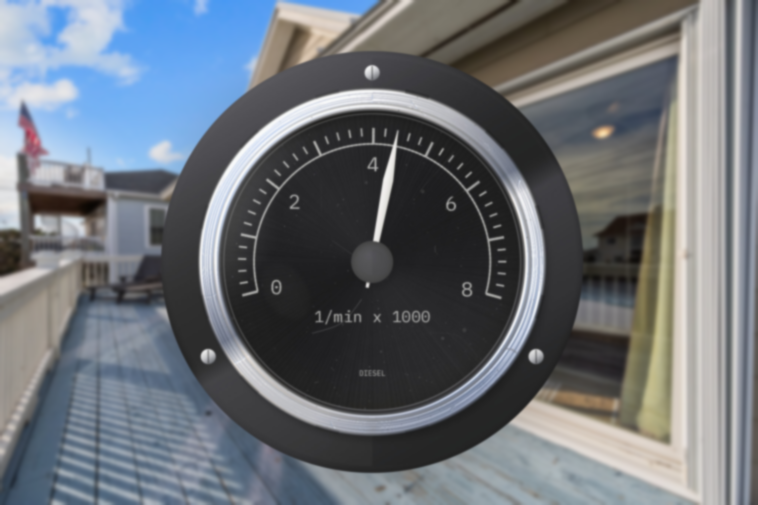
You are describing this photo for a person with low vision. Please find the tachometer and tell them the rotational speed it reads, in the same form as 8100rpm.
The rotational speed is 4400rpm
